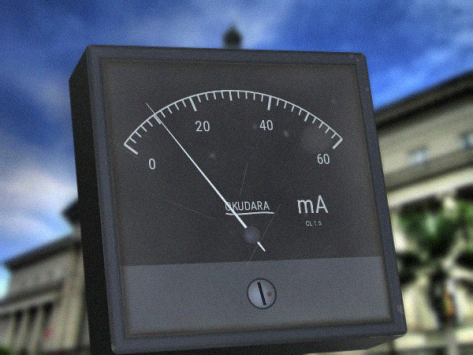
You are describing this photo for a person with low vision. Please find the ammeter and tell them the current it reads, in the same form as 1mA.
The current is 10mA
